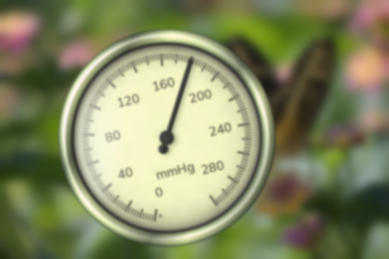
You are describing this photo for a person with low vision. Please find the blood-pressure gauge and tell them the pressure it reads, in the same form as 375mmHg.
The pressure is 180mmHg
